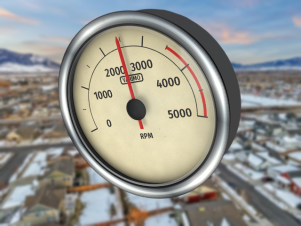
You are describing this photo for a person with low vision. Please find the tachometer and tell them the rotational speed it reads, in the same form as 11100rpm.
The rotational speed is 2500rpm
